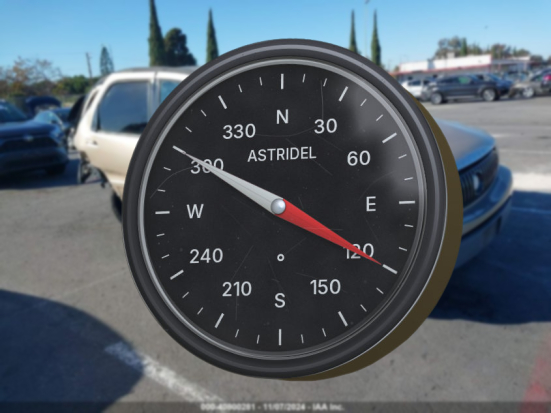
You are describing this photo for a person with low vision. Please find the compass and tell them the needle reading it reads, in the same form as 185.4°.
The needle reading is 120°
